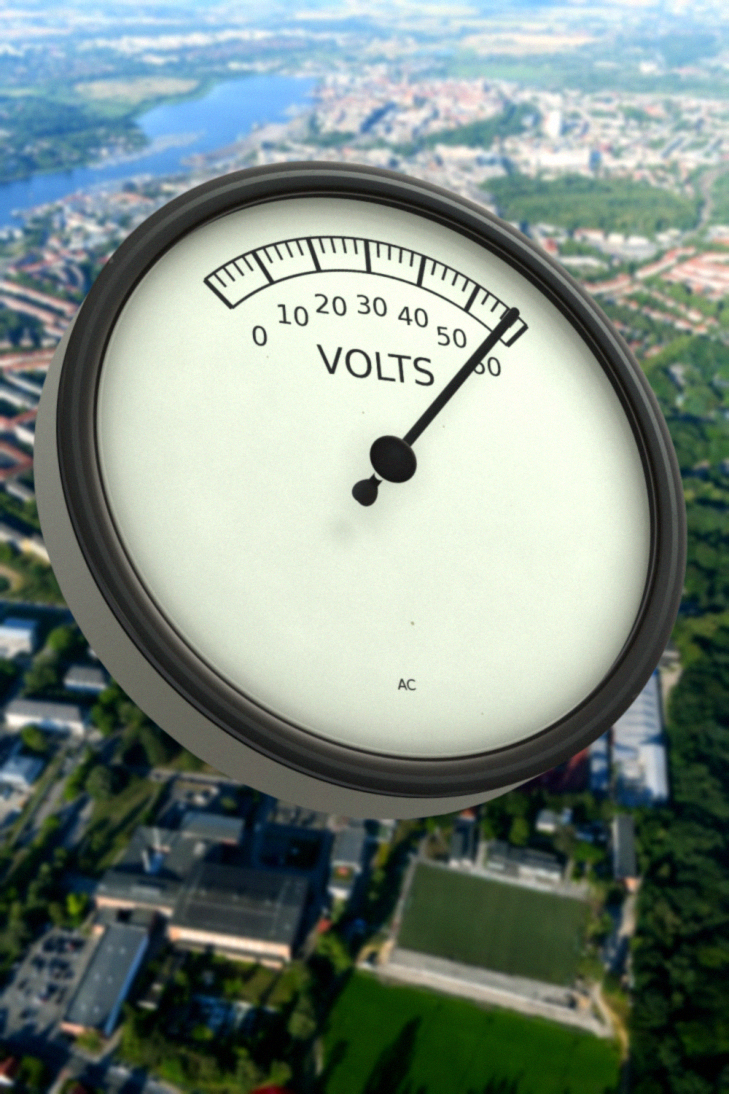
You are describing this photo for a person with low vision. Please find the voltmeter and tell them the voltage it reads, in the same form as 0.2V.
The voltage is 57V
